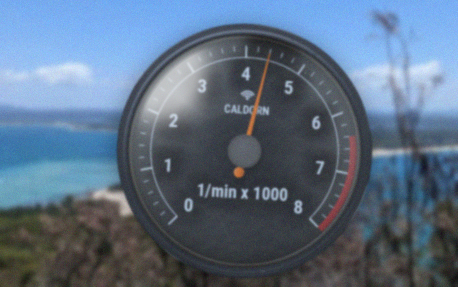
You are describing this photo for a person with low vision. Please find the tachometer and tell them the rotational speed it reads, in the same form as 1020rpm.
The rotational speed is 4400rpm
